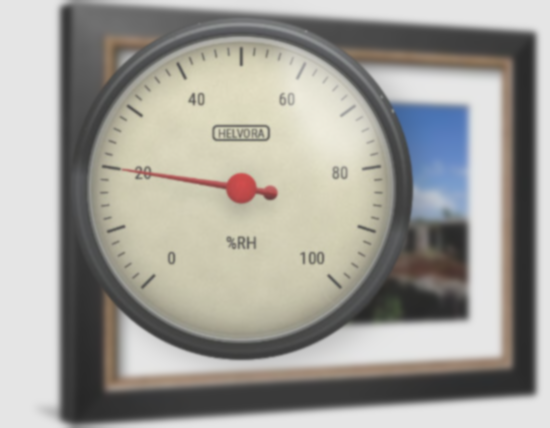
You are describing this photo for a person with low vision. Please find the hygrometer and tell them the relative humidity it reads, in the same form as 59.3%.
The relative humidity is 20%
